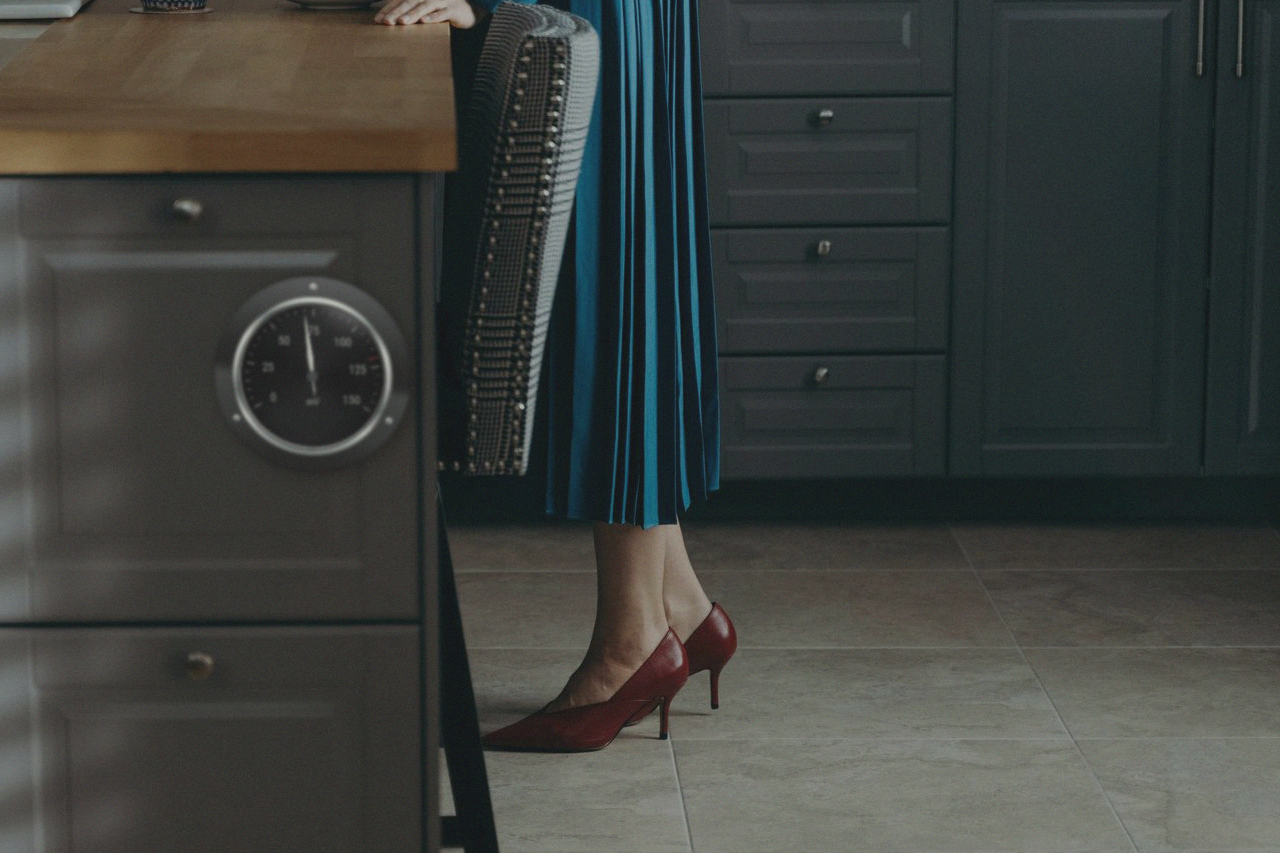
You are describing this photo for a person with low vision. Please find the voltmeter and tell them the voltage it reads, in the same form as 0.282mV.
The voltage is 70mV
